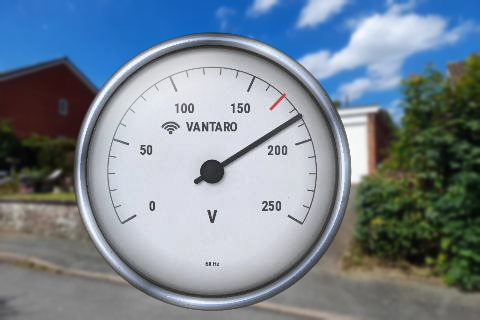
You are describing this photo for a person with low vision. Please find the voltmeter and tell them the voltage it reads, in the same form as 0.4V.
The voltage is 185V
